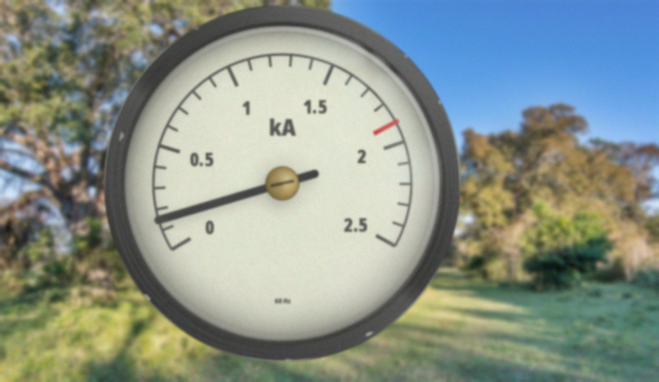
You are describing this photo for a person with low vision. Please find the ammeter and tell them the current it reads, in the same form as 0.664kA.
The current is 0.15kA
